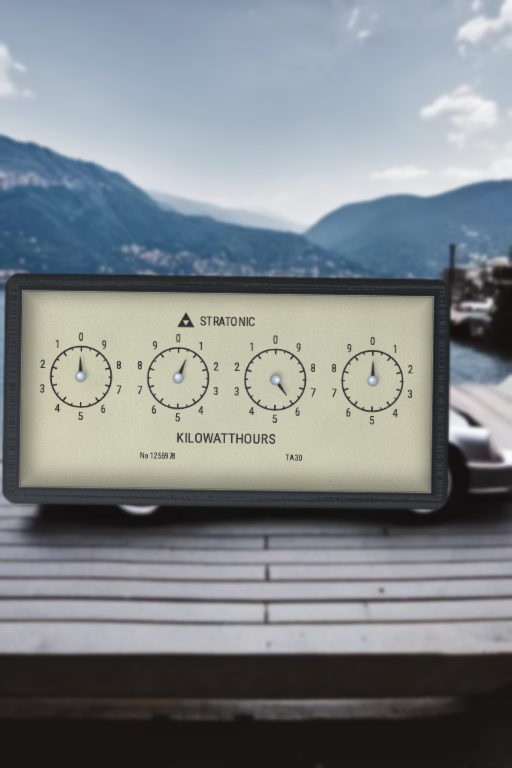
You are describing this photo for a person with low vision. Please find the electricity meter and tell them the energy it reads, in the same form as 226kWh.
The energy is 60kWh
